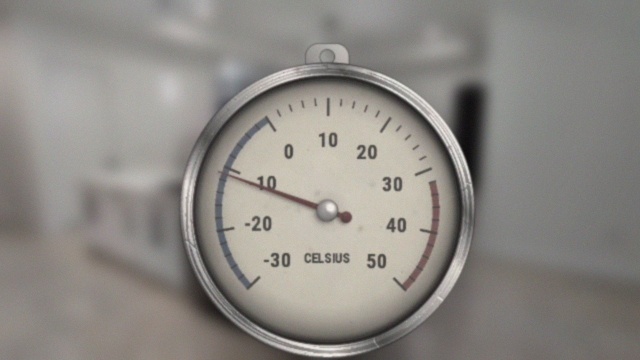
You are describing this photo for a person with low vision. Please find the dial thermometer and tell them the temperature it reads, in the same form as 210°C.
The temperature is -11°C
